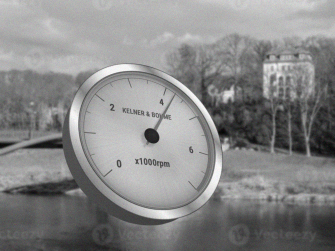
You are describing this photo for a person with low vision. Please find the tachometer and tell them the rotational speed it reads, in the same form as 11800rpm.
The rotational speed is 4250rpm
